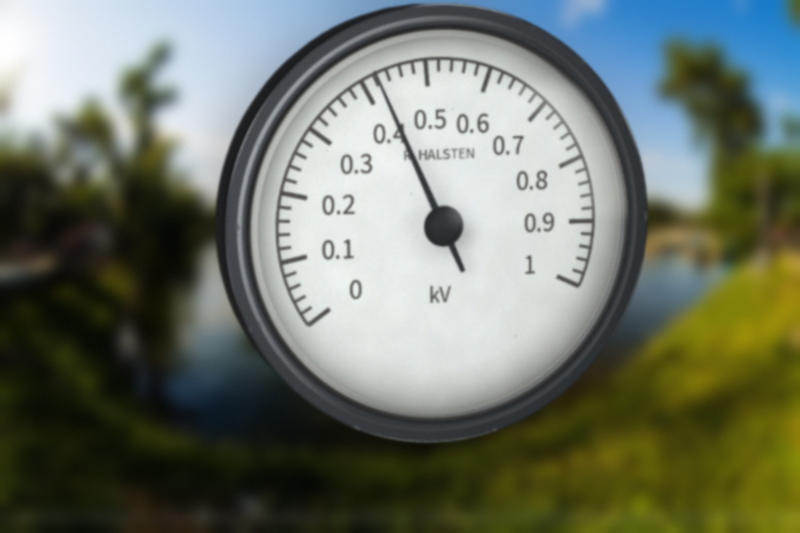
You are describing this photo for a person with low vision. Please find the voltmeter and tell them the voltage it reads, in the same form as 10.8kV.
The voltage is 0.42kV
